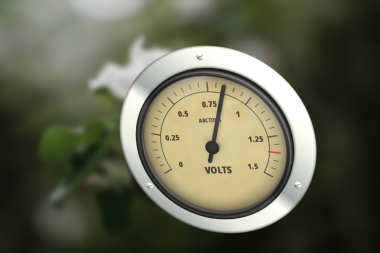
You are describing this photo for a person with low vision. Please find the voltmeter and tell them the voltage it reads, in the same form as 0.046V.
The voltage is 0.85V
